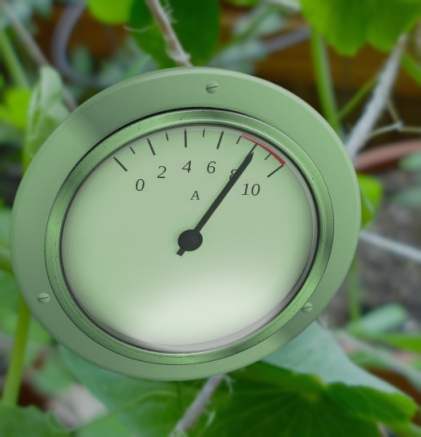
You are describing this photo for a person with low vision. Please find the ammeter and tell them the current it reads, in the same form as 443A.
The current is 8A
